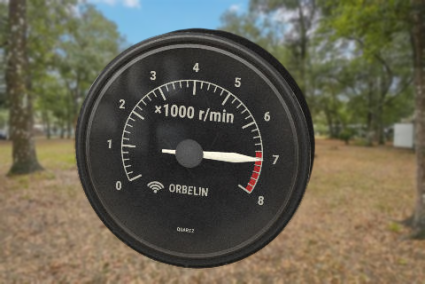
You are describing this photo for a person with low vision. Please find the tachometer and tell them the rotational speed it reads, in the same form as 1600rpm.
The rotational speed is 7000rpm
